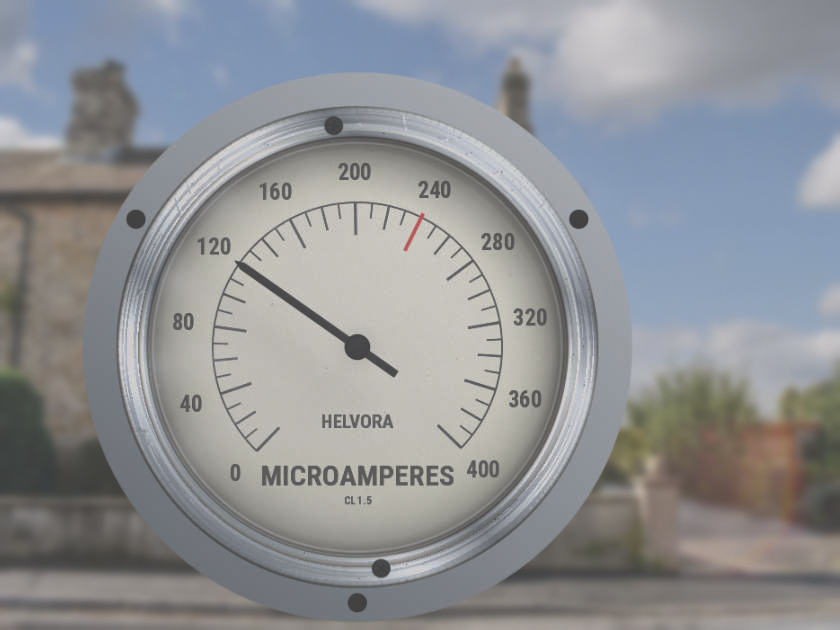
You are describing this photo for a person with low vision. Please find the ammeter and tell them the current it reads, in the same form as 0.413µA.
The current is 120µA
